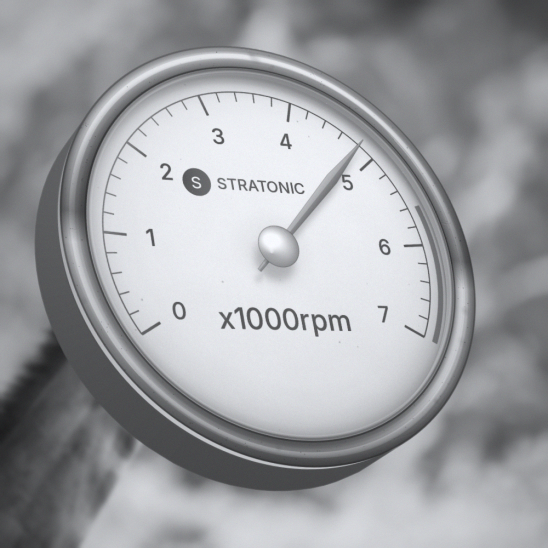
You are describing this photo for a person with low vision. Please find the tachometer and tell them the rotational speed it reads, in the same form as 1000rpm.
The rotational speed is 4800rpm
